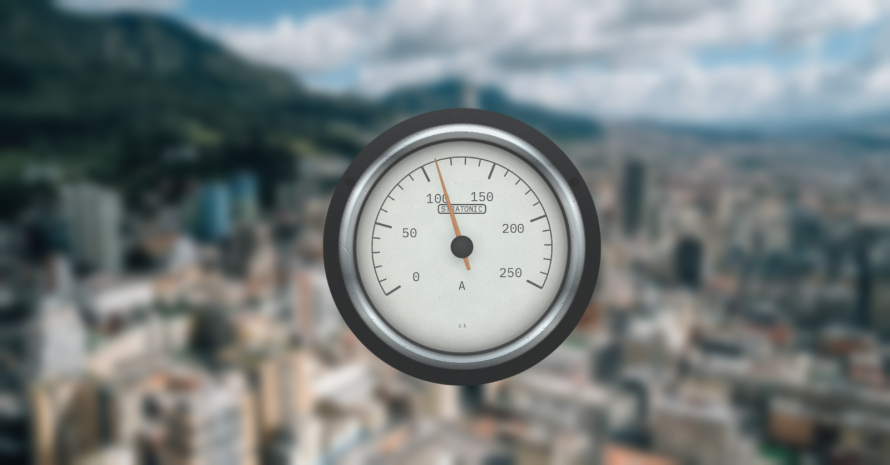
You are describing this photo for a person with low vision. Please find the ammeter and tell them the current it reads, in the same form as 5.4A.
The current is 110A
